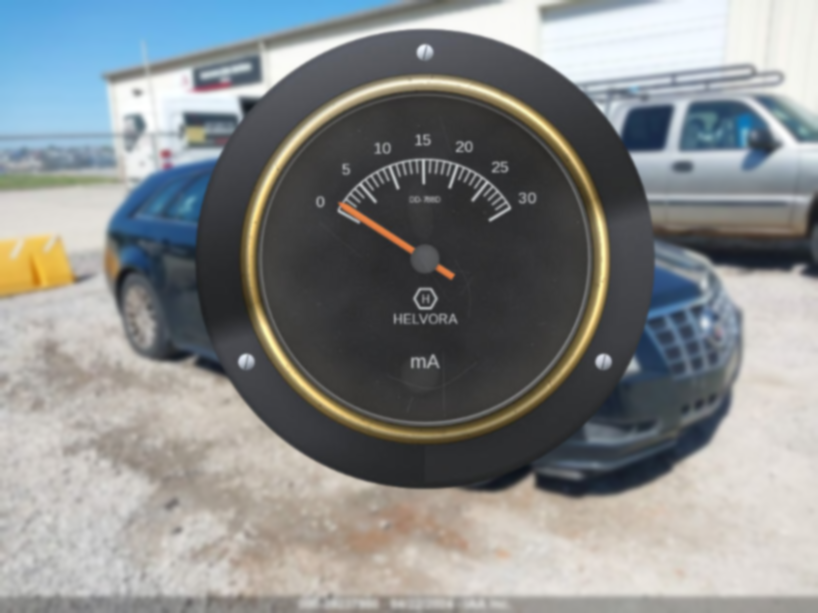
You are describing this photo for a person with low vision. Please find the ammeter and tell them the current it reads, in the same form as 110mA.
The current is 1mA
